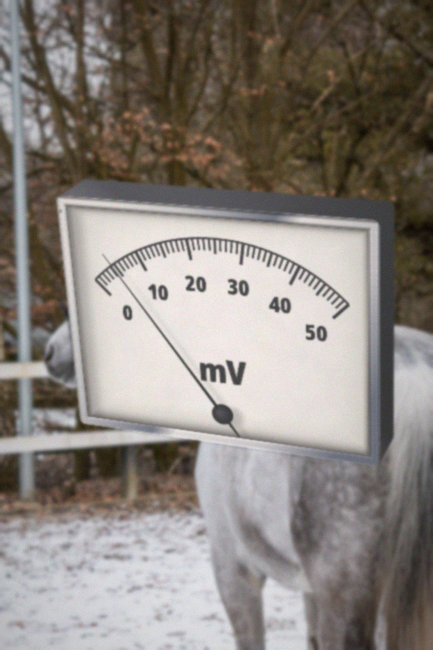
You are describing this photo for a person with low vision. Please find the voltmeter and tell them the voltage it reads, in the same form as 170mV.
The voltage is 5mV
